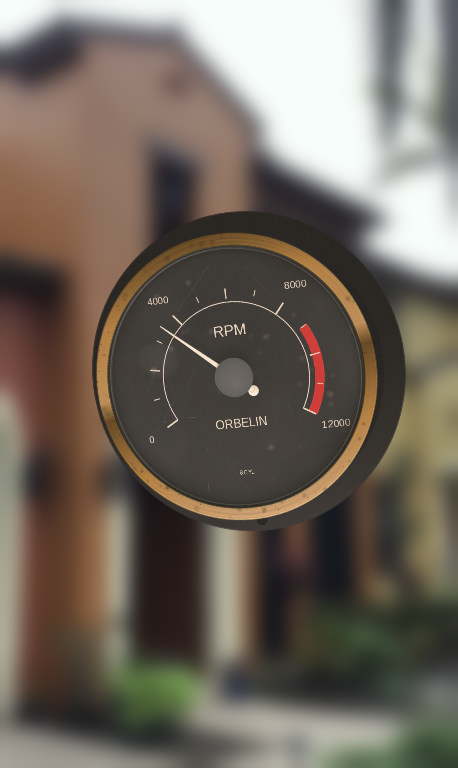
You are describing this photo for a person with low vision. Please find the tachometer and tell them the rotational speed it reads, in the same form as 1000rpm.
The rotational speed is 3500rpm
